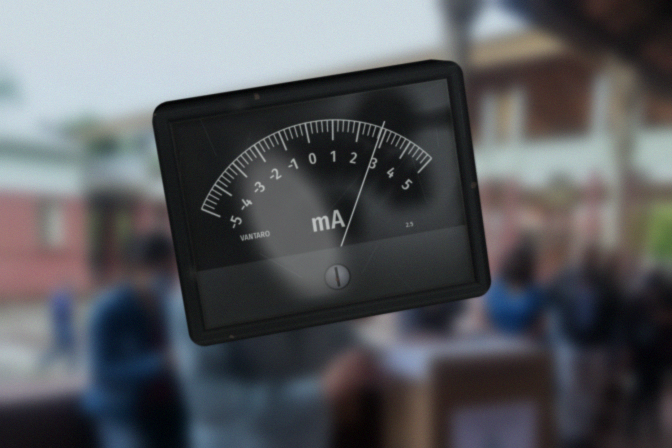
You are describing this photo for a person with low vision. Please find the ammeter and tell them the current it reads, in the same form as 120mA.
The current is 2.8mA
